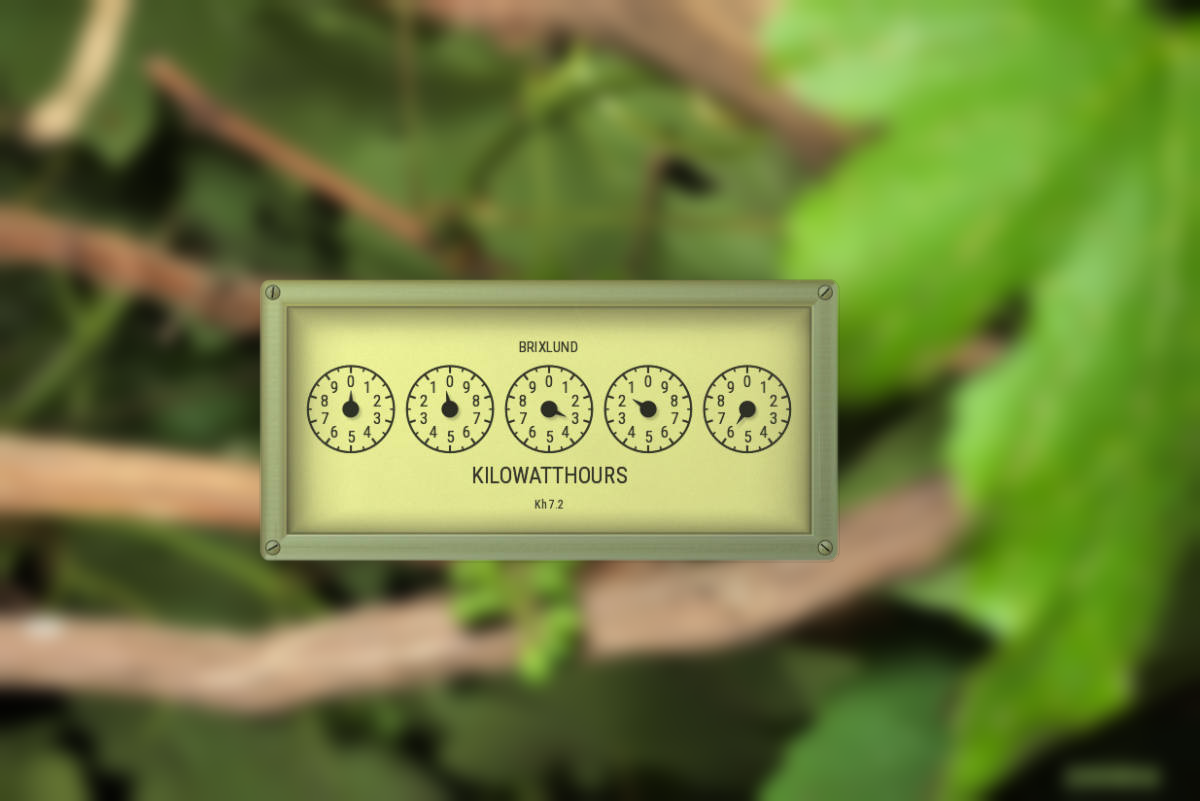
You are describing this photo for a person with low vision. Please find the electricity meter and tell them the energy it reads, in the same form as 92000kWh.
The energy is 316kWh
